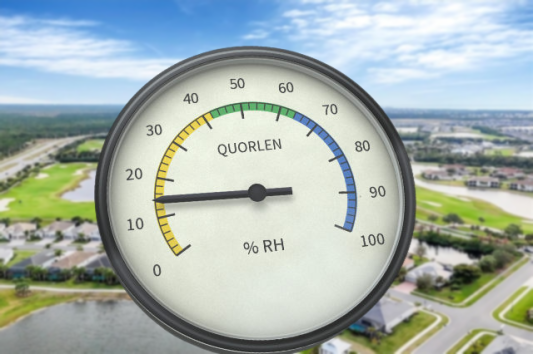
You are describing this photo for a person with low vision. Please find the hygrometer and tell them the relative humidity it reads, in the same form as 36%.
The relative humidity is 14%
